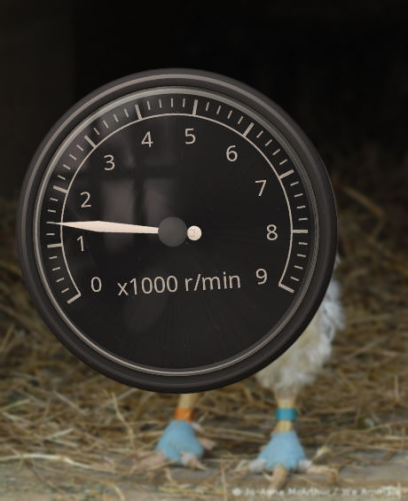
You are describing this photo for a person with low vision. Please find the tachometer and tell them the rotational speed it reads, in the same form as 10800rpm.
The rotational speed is 1400rpm
